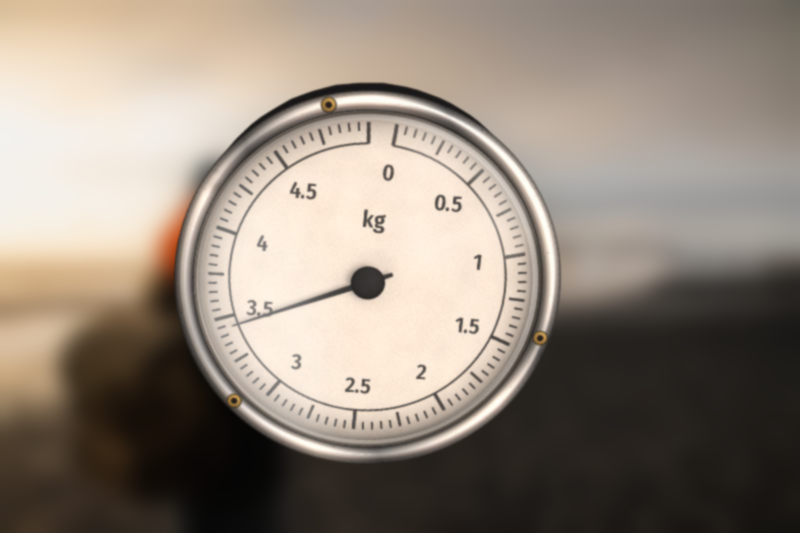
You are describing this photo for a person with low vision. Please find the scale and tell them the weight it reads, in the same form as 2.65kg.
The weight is 3.45kg
